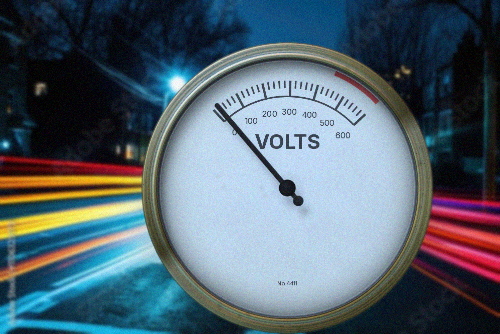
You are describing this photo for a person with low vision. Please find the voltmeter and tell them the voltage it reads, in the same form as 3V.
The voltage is 20V
